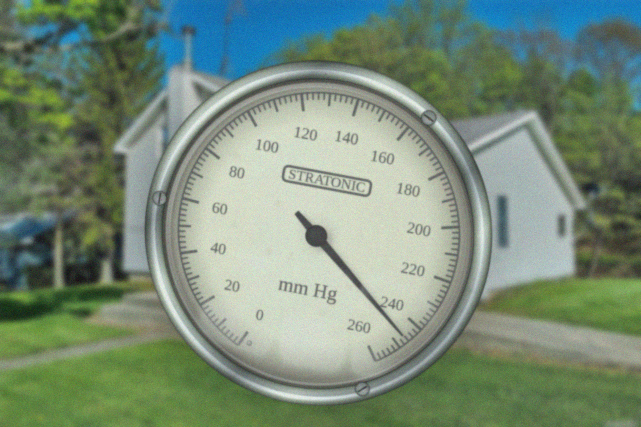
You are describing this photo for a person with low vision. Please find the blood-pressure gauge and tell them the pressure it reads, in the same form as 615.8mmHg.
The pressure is 246mmHg
